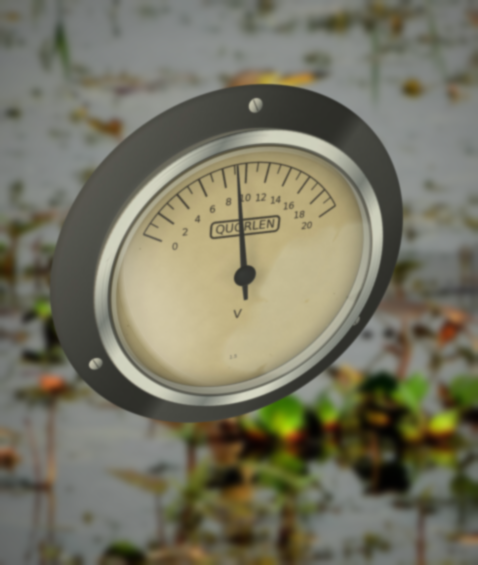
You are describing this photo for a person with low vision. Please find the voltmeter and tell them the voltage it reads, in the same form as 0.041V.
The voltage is 9V
